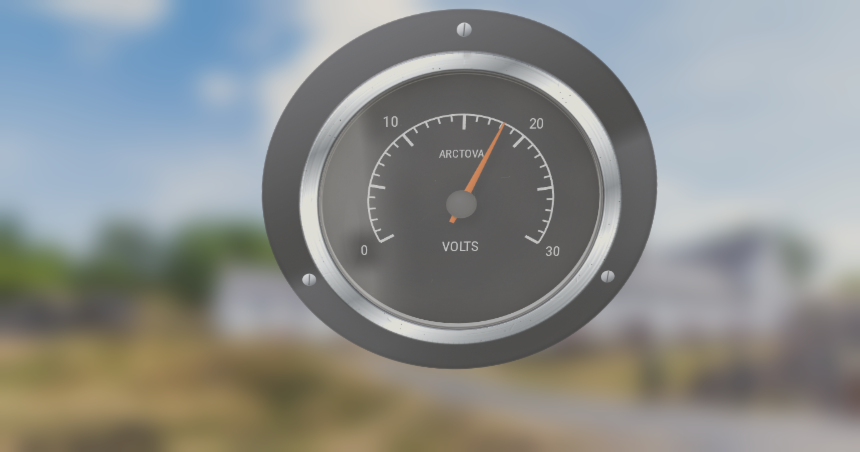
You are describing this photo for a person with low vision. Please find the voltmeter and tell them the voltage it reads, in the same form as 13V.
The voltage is 18V
